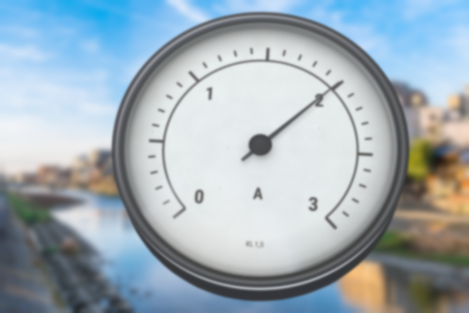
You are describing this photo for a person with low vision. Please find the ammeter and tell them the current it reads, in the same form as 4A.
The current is 2A
